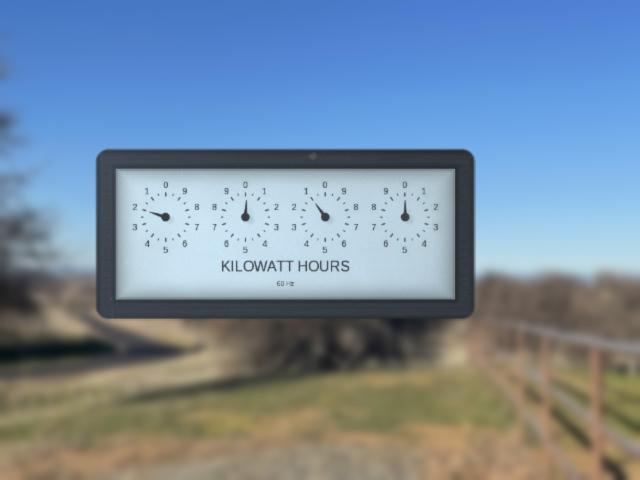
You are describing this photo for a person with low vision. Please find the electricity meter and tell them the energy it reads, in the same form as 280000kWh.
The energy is 2010kWh
